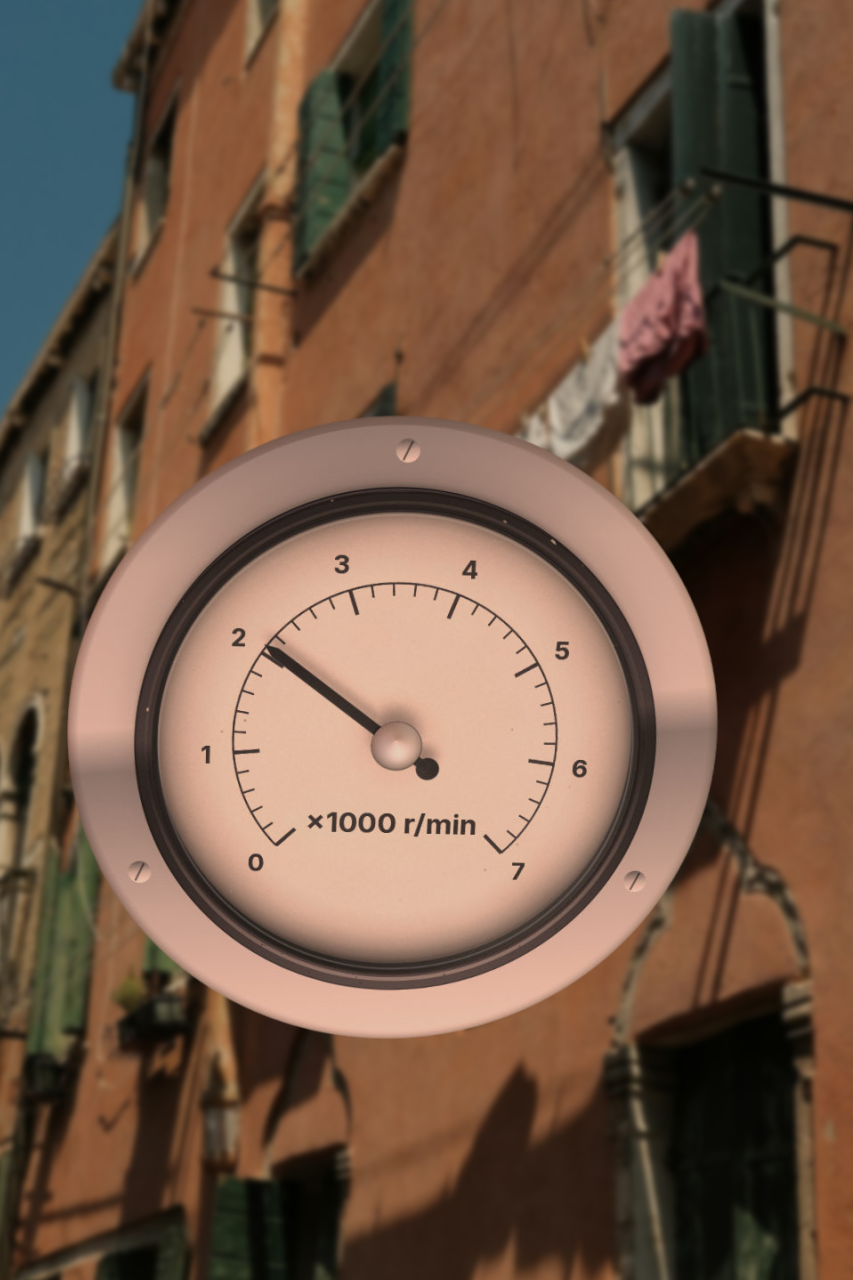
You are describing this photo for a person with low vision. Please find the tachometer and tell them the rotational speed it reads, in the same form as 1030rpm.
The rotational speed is 2100rpm
